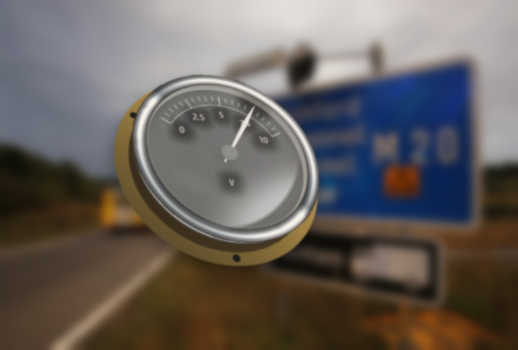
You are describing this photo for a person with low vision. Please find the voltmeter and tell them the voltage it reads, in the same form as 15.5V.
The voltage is 7.5V
